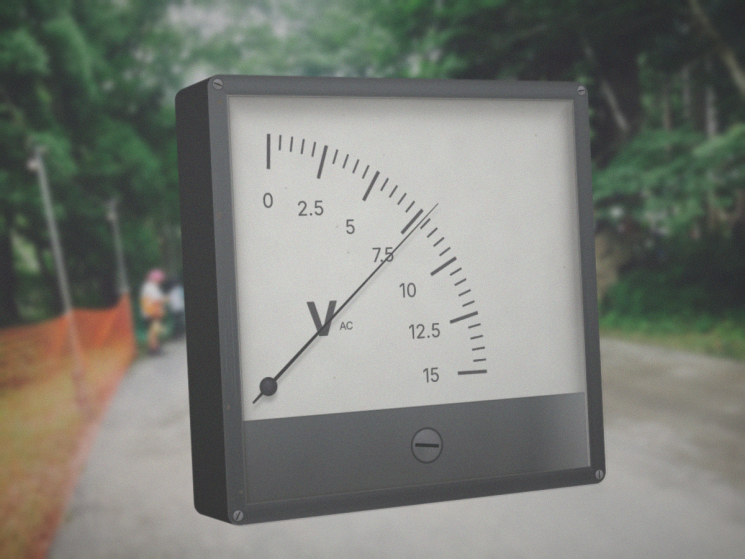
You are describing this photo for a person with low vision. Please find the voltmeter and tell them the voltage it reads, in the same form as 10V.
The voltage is 7.75V
